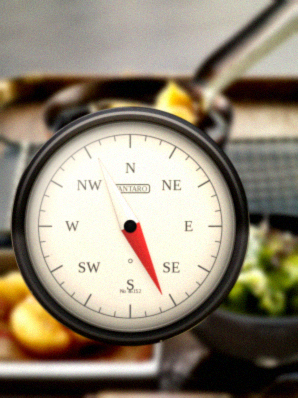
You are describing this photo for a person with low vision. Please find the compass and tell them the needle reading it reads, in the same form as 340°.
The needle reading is 155°
